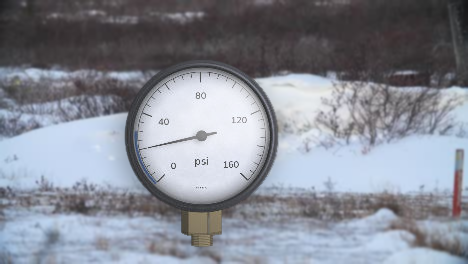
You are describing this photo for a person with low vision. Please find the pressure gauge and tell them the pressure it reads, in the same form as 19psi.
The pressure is 20psi
